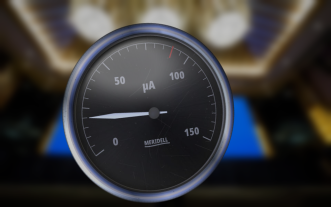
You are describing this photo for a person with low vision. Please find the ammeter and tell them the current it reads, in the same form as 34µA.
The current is 20µA
